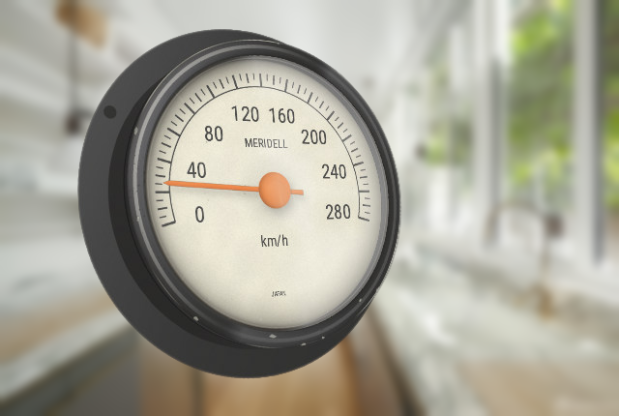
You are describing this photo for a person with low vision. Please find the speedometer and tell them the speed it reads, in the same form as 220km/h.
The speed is 25km/h
